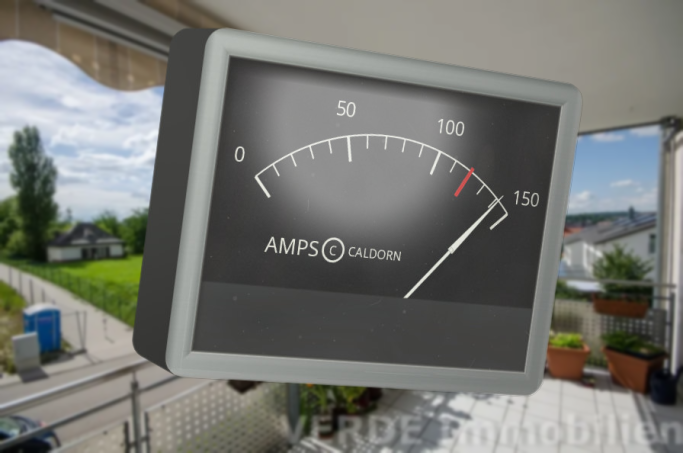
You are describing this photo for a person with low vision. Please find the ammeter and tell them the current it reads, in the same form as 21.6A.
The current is 140A
